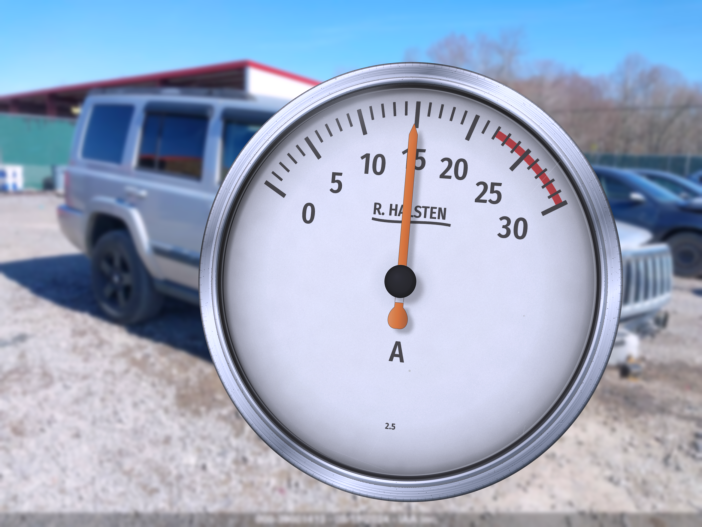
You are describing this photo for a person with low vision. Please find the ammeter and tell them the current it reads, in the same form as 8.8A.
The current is 15A
